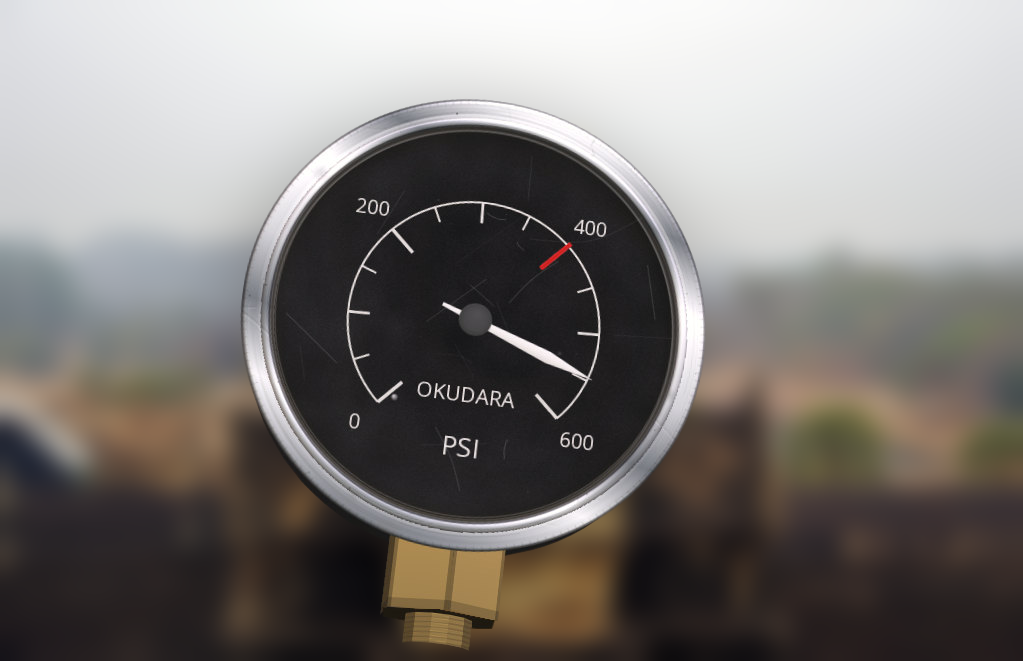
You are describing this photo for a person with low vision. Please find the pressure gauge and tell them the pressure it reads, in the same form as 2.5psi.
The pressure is 550psi
